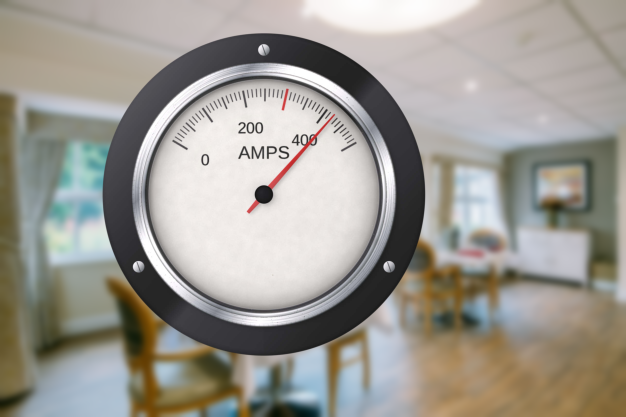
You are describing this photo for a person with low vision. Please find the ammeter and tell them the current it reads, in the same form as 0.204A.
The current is 420A
